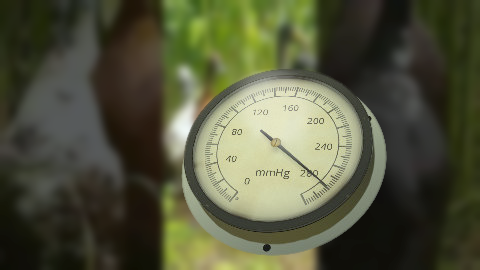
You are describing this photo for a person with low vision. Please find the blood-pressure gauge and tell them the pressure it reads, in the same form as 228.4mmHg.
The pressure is 280mmHg
